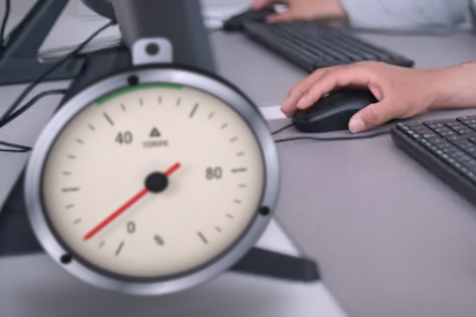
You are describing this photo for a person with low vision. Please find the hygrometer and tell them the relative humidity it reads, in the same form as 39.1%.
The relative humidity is 8%
